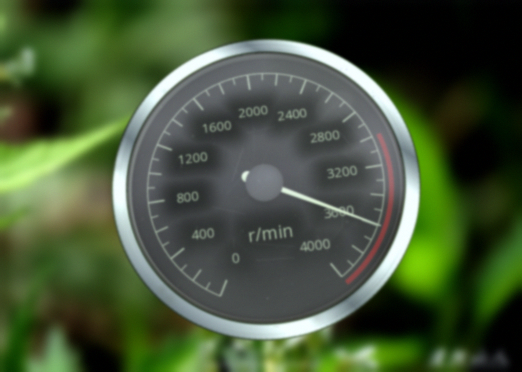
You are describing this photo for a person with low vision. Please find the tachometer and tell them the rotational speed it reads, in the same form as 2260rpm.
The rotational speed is 3600rpm
